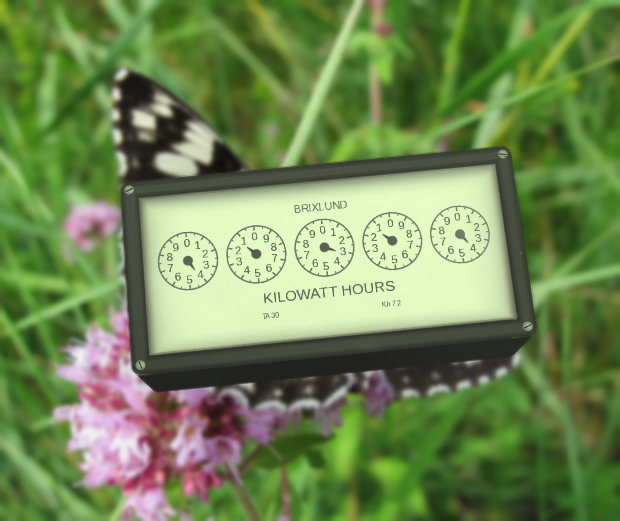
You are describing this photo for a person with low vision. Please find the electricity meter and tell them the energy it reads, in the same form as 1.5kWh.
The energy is 41314kWh
